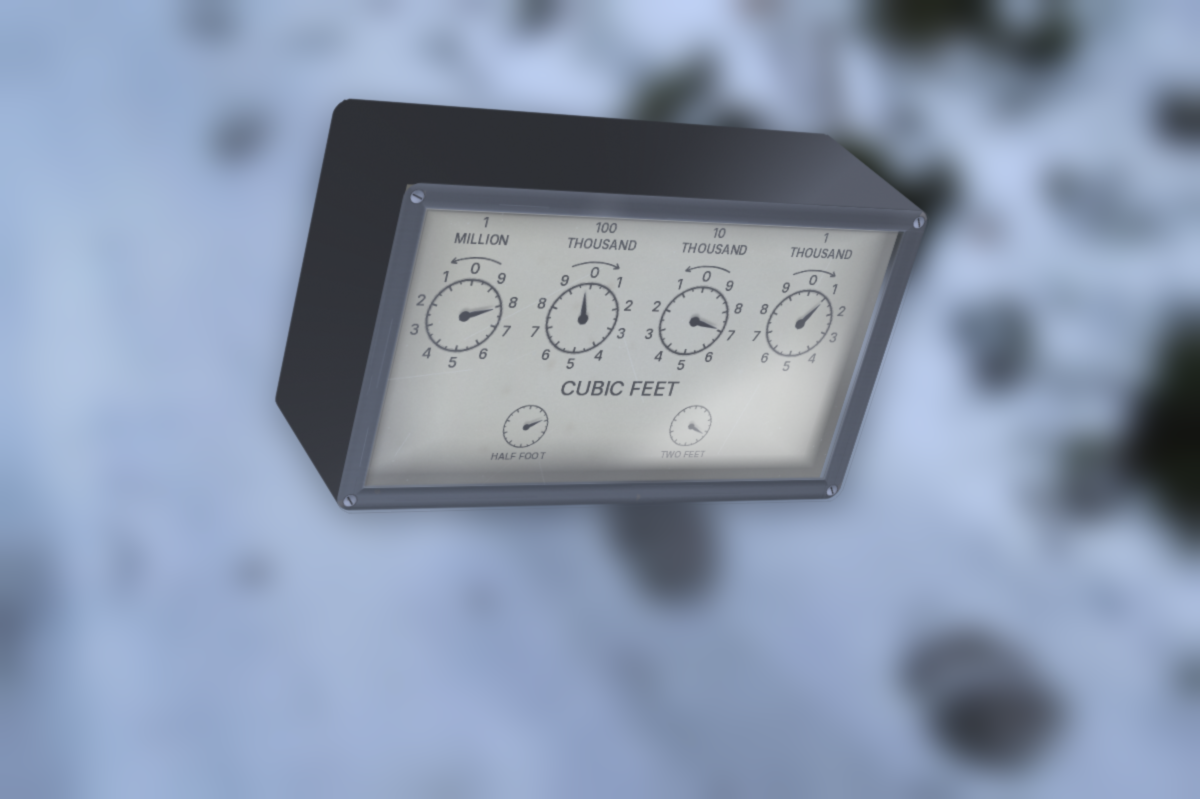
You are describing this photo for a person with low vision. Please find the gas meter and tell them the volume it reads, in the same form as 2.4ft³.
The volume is 797100ft³
